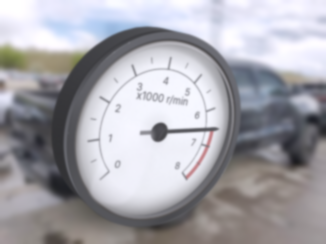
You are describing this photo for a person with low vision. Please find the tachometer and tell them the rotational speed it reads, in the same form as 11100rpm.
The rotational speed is 6500rpm
